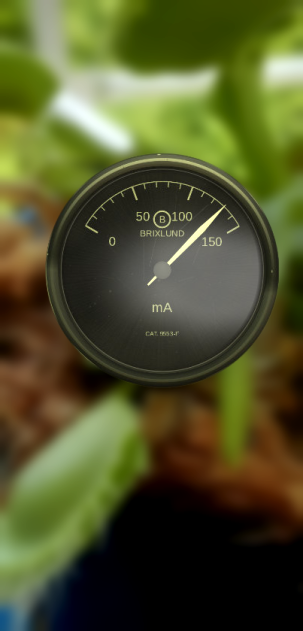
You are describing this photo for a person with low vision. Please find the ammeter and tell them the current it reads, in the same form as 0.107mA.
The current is 130mA
